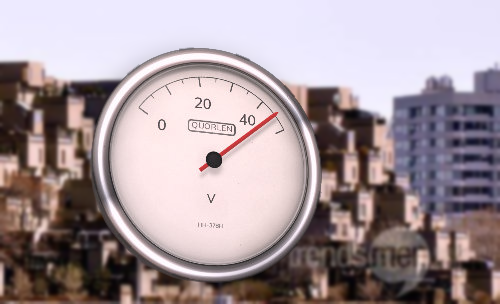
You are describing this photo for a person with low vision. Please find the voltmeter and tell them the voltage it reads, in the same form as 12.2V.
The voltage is 45V
